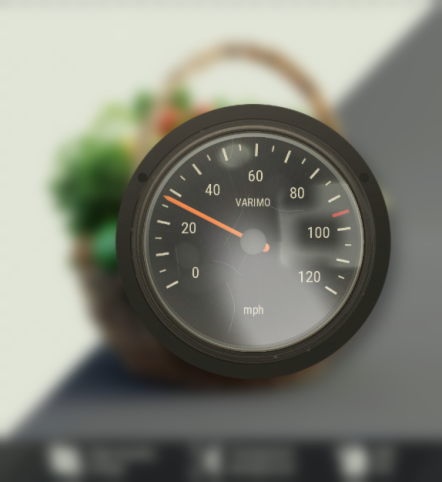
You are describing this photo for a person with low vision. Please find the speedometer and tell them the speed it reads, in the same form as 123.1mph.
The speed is 27.5mph
